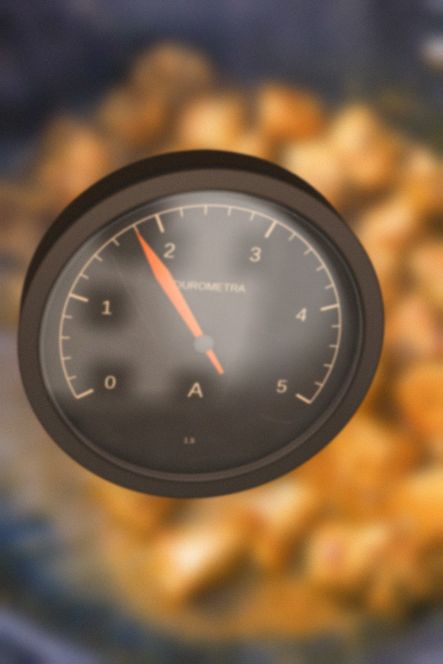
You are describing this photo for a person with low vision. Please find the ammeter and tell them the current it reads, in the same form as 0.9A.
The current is 1.8A
